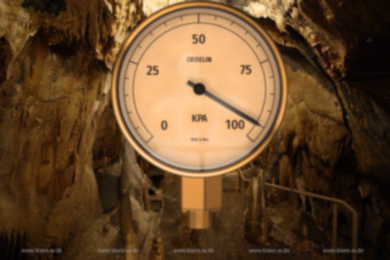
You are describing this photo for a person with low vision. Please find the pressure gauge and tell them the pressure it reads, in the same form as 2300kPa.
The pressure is 95kPa
